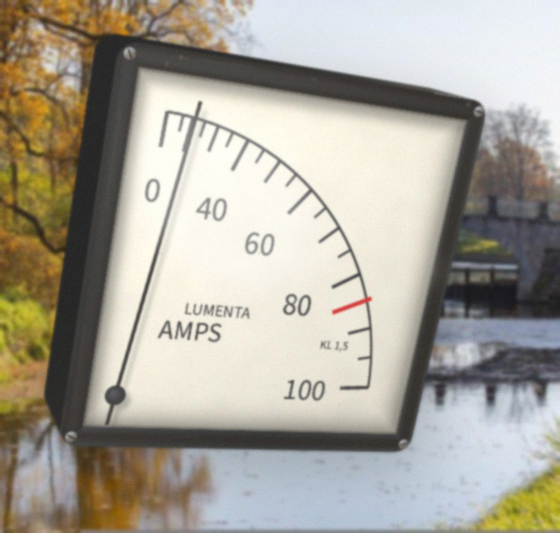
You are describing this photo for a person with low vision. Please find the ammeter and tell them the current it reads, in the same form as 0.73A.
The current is 20A
